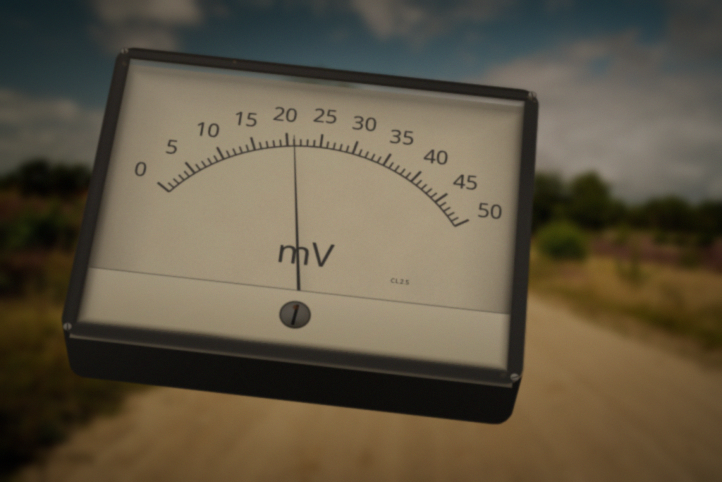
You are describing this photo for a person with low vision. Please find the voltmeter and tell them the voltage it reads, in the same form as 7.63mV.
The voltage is 21mV
